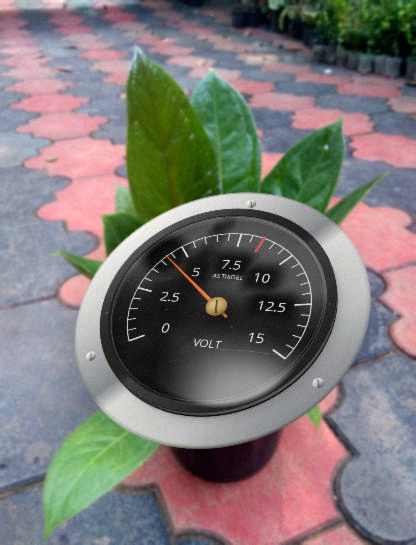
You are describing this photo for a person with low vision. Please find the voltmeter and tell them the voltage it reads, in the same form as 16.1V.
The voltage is 4.25V
